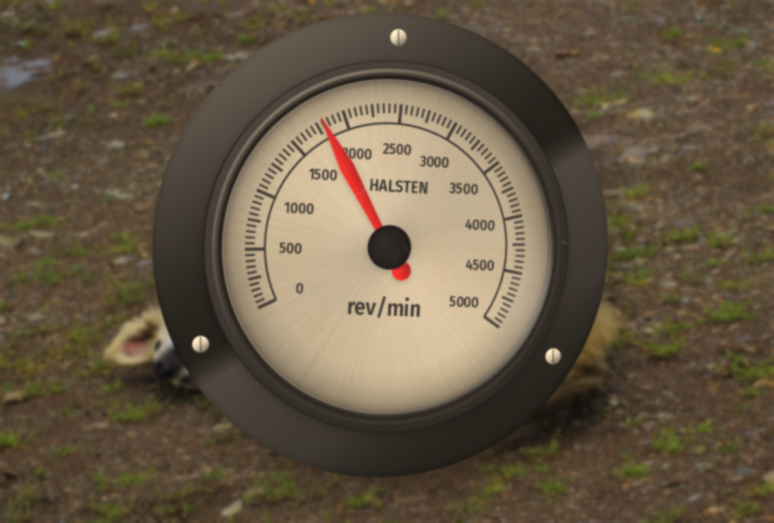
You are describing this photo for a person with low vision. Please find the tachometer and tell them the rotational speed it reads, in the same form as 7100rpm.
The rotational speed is 1800rpm
